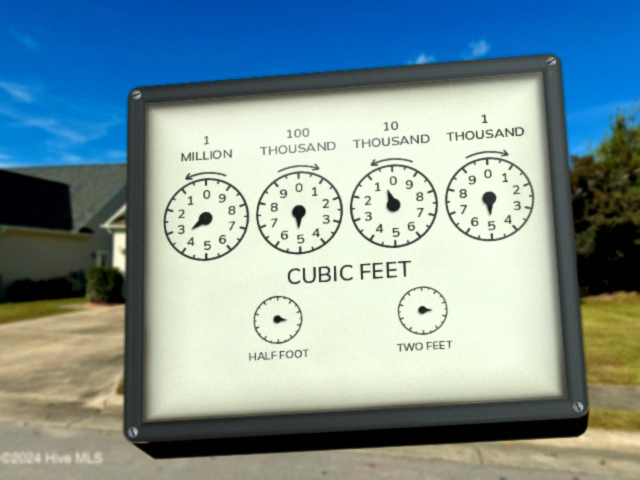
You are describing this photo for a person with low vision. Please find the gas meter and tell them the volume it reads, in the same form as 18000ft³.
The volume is 350500ft³
